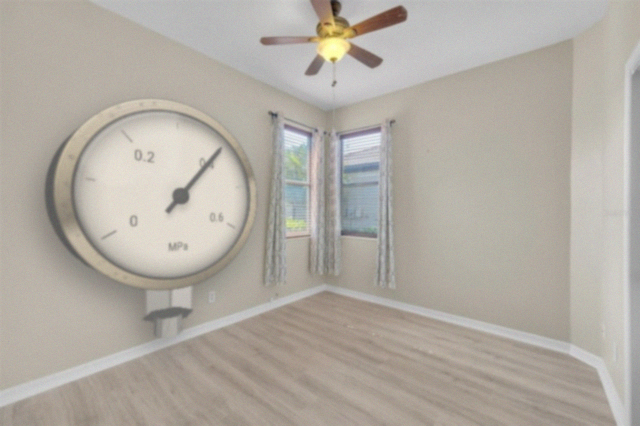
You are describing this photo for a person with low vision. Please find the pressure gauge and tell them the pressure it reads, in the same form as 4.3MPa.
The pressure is 0.4MPa
